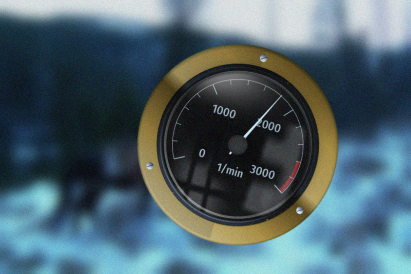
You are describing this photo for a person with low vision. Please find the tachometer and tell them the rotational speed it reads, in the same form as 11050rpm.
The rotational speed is 1800rpm
